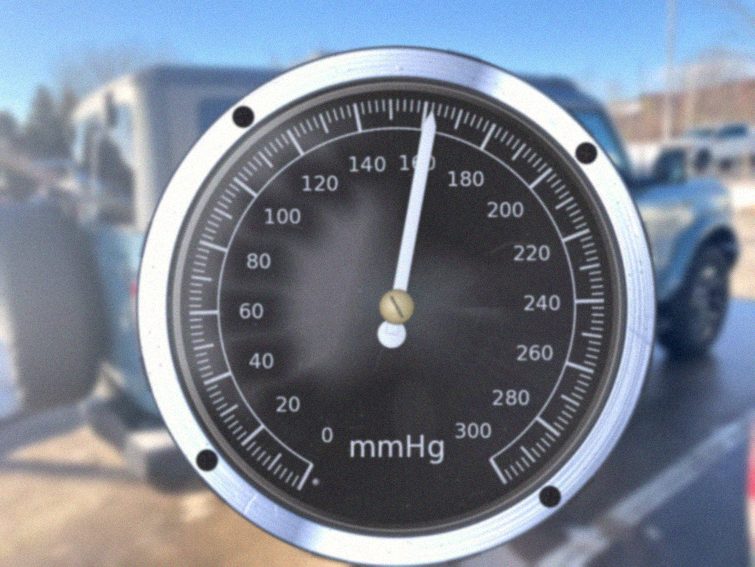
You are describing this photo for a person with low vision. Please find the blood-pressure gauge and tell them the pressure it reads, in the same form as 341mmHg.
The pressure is 162mmHg
